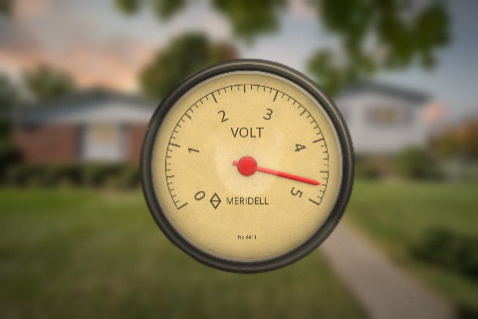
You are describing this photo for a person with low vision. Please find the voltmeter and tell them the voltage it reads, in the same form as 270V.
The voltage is 4.7V
